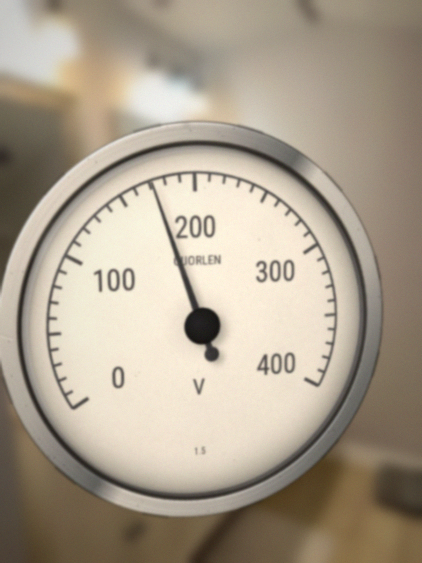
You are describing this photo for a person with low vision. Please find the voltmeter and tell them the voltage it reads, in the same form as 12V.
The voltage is 170V
